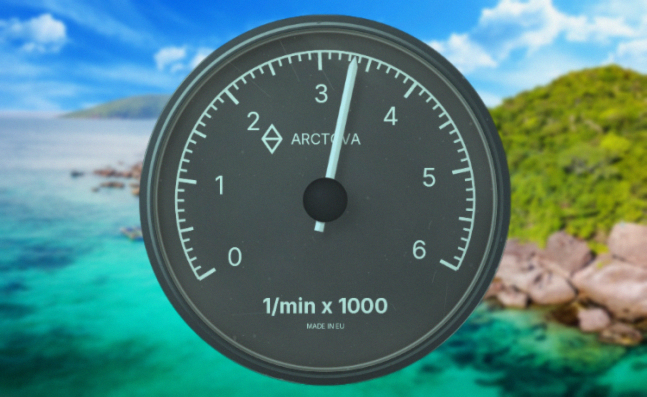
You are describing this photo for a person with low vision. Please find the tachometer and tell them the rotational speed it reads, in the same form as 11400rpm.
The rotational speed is 3350rpm
